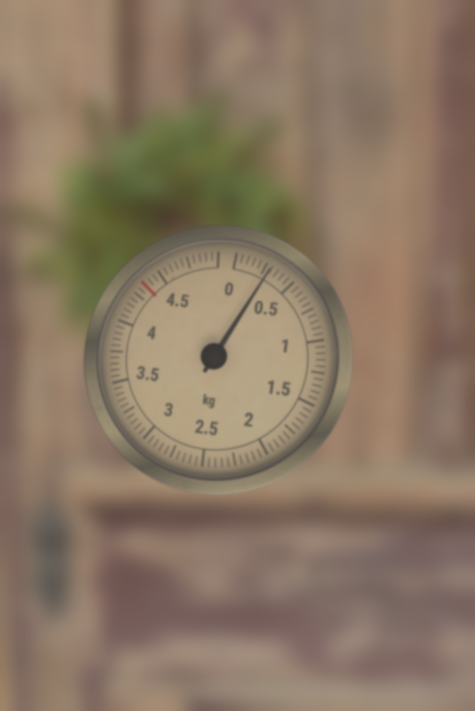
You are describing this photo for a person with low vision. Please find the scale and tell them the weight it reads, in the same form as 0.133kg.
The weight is 0.3kg
